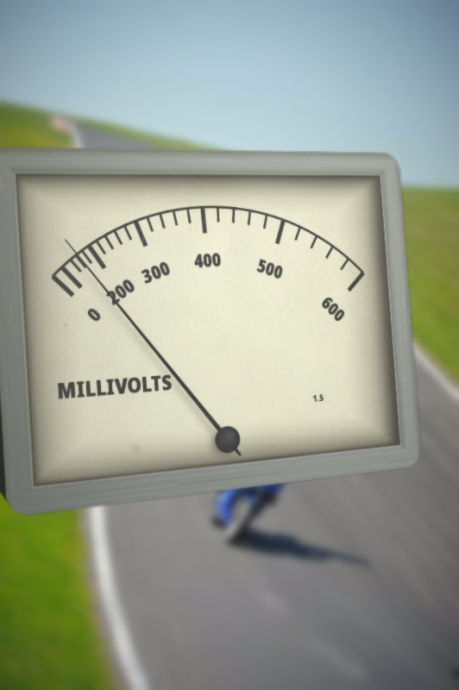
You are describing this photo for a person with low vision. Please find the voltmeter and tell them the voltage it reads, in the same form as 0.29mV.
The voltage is 160mV
